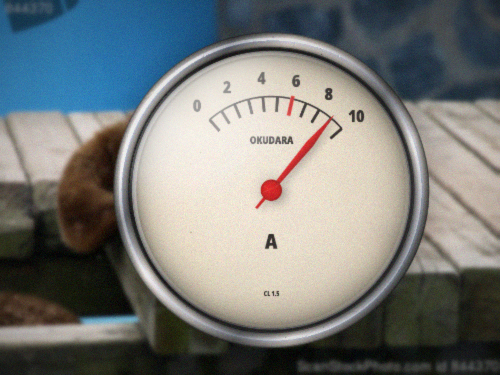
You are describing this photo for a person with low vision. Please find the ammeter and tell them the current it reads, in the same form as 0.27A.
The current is 9A
